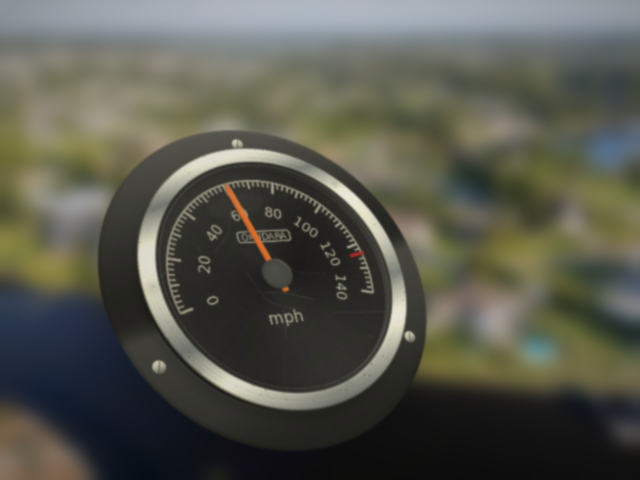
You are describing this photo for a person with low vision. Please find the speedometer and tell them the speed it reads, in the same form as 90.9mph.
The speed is 60mph
